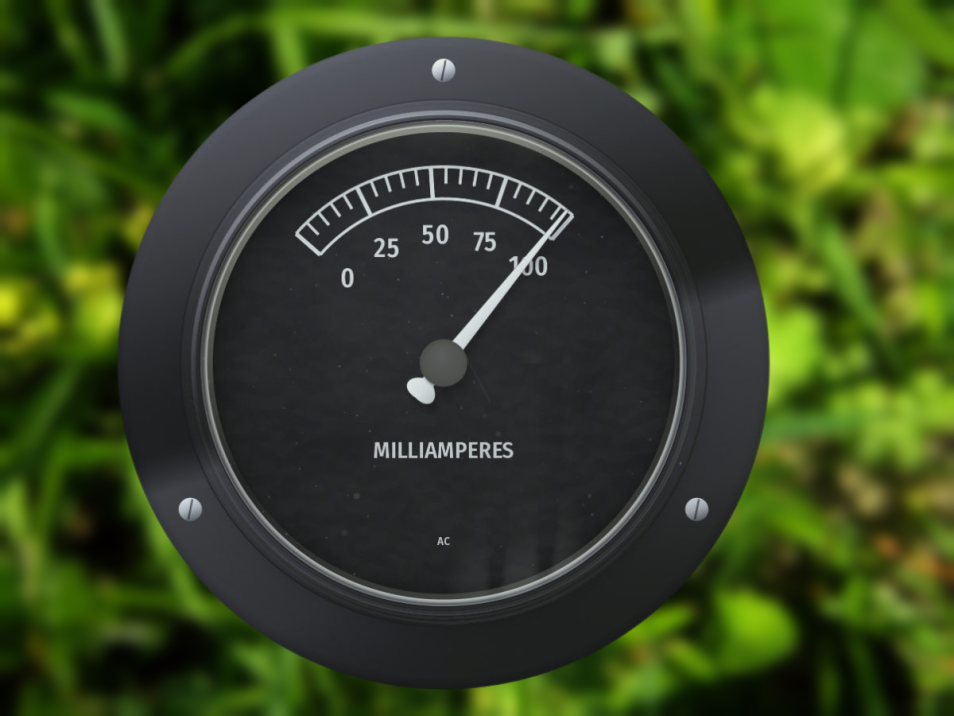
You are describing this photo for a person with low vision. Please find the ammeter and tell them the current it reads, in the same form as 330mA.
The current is 97.5mA
